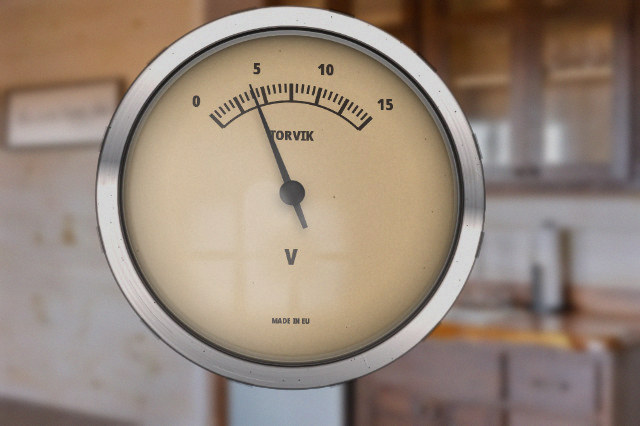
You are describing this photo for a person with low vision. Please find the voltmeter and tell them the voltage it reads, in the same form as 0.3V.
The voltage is 4V
